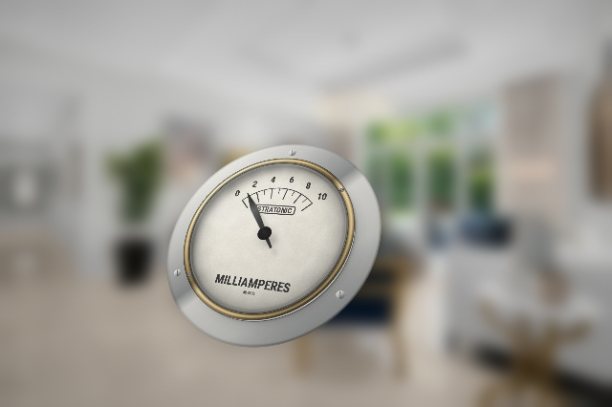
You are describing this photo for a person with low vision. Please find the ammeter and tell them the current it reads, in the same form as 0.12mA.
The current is 1mA
